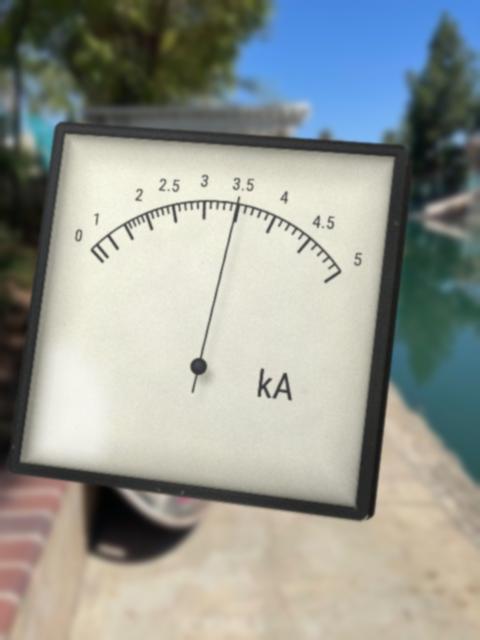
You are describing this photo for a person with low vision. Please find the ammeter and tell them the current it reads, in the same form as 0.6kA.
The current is 3.5kA
